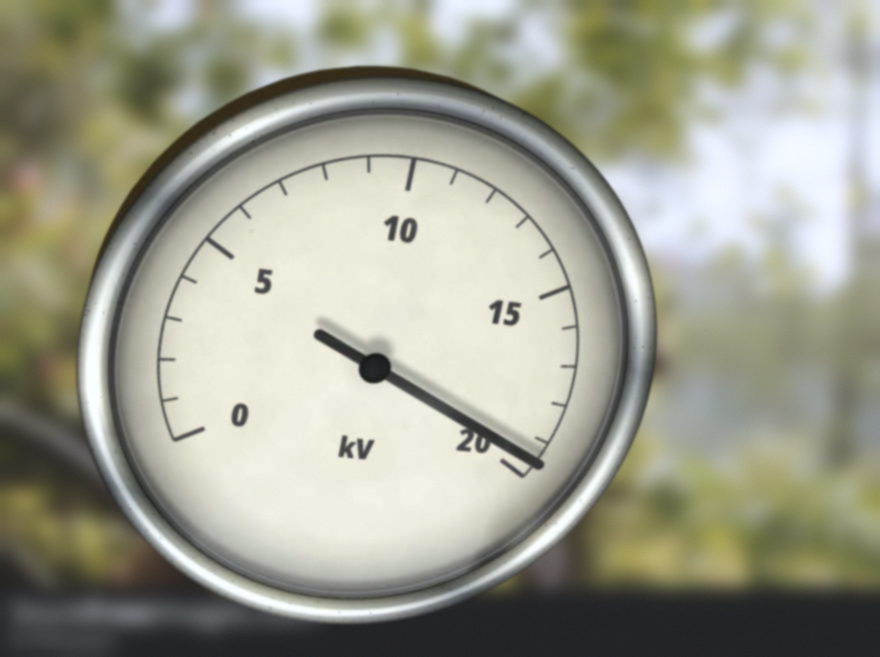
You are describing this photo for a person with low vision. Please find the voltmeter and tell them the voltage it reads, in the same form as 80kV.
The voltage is 19.5kV
